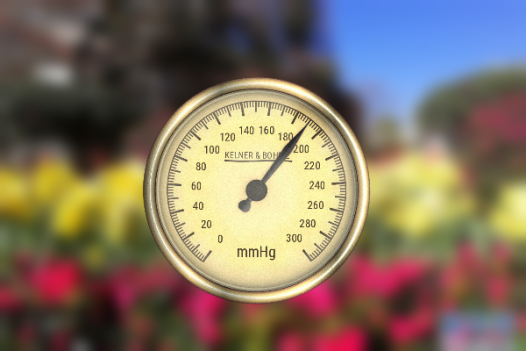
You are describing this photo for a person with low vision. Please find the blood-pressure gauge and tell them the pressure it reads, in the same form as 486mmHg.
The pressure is 190mmHg
